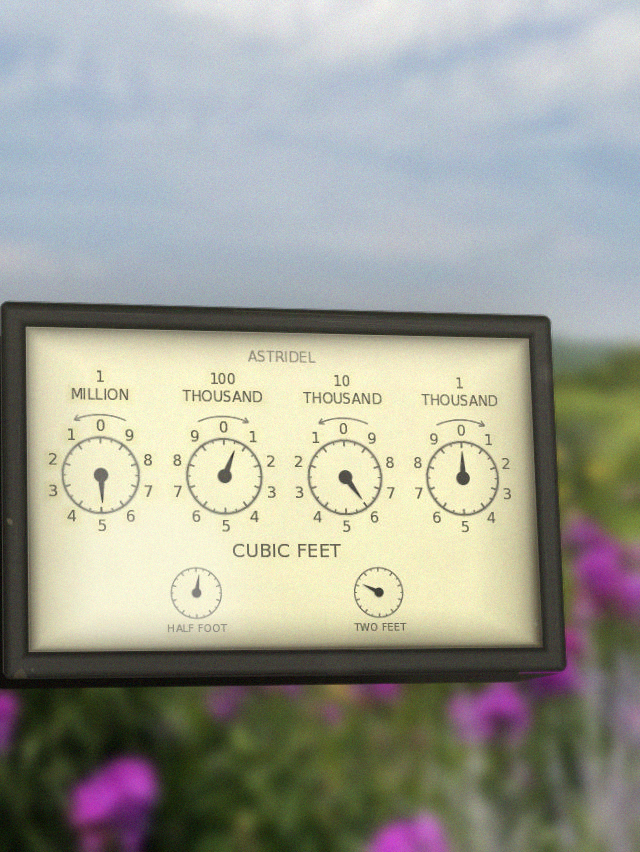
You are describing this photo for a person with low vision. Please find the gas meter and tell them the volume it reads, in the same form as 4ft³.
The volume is 506000ft³
